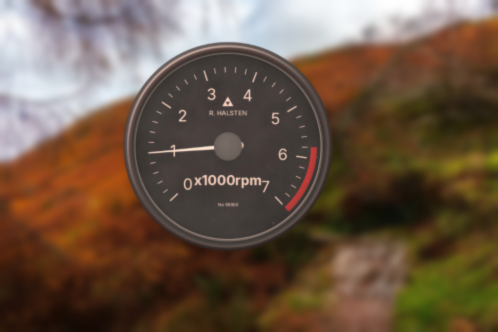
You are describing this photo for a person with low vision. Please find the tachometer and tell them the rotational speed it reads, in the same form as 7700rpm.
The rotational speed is 1000rpm
